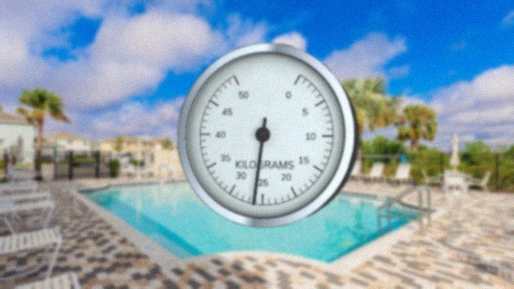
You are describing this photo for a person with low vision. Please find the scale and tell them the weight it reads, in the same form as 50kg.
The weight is 26kg
